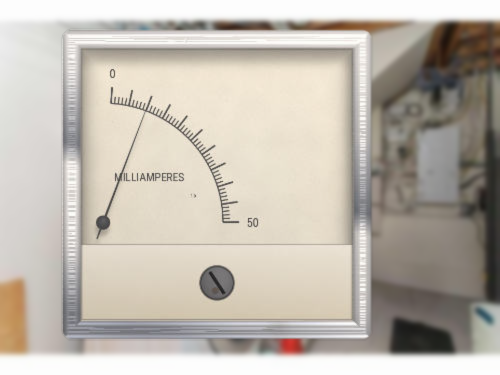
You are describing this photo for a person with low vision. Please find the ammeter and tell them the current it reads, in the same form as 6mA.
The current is 10mA
